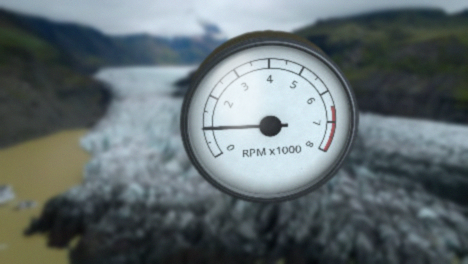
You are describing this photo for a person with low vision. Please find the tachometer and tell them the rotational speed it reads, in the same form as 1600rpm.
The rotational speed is 1000rpm
